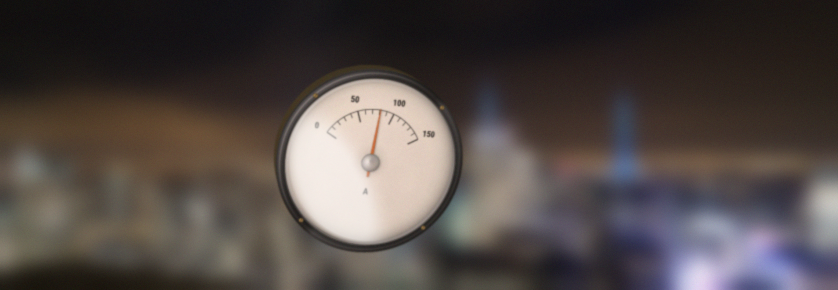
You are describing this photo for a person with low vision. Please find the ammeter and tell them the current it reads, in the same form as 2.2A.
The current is 80A
